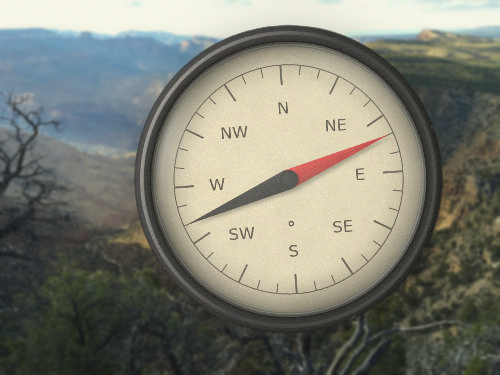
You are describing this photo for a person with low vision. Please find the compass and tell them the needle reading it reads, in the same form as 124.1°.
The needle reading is 70°
